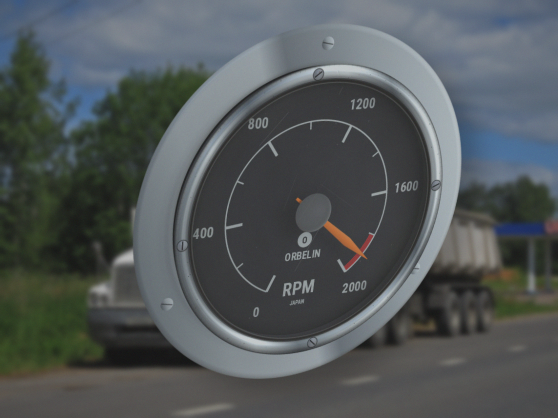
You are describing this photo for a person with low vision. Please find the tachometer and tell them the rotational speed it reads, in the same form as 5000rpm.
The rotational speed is 1900rpm
